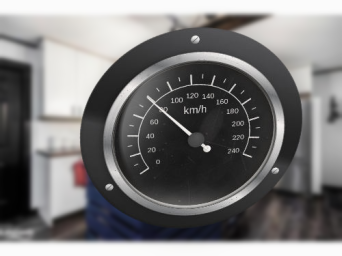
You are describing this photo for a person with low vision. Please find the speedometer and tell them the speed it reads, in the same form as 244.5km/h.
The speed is 80km/h
